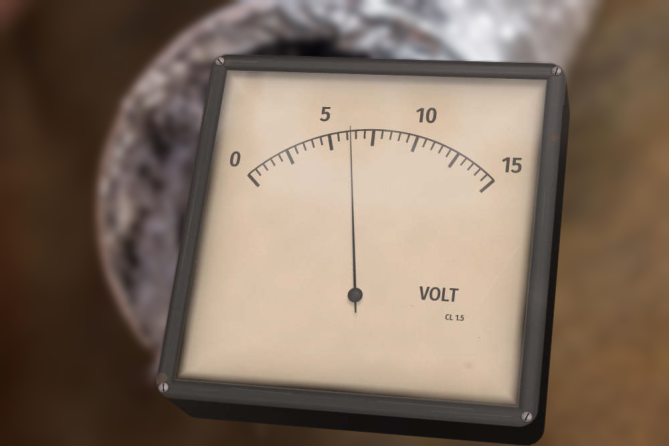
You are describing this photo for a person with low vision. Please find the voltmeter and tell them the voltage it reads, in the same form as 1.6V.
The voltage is 6.25V
